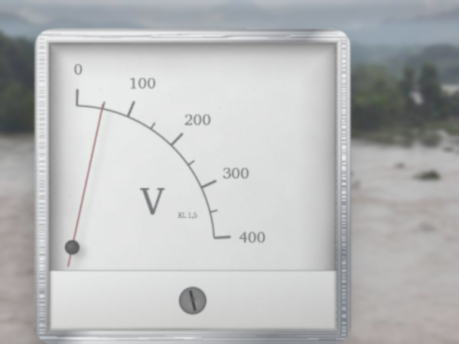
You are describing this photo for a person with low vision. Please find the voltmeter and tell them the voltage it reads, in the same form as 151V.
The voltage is 50V
